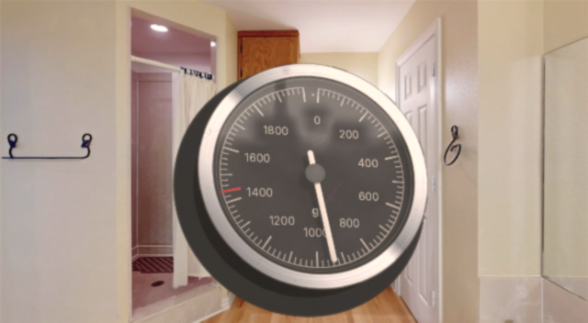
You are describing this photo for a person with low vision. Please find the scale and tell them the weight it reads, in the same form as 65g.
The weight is 940g
